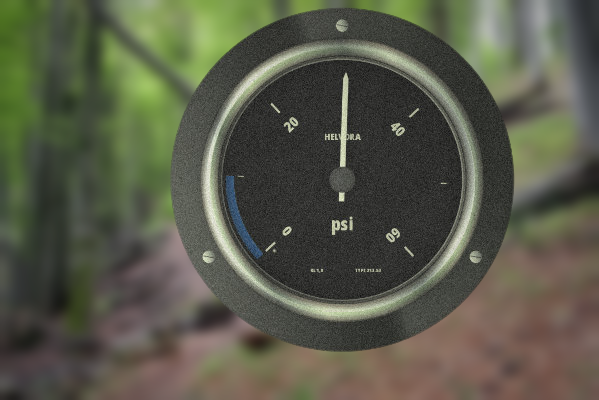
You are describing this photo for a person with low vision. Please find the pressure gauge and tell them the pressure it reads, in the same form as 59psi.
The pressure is 30psi
